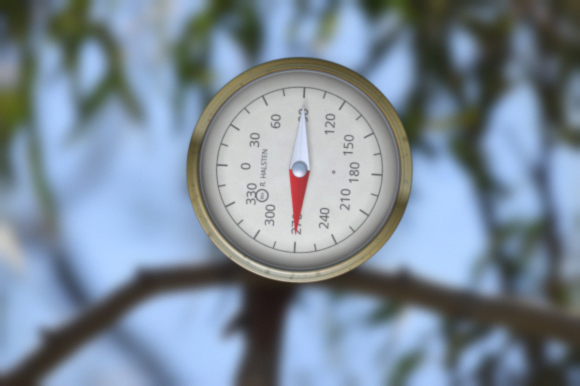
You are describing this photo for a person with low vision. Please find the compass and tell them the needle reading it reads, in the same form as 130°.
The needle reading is 270°
